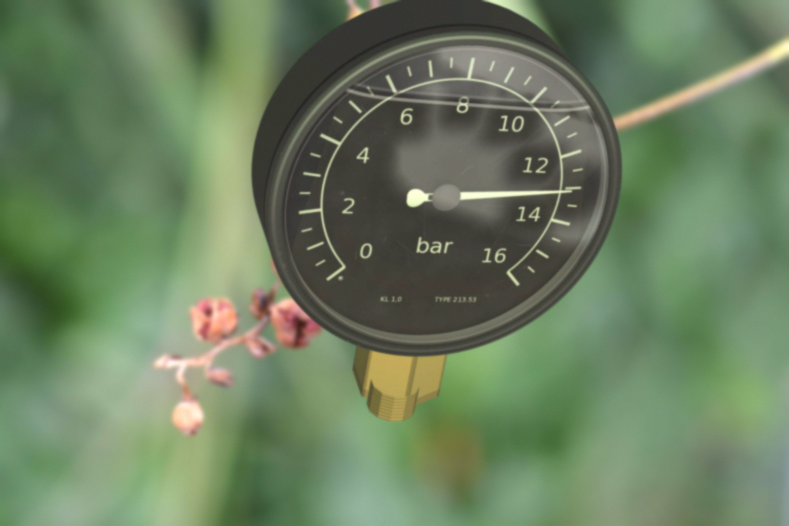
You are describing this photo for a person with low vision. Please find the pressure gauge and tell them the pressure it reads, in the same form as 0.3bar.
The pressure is 13bar
